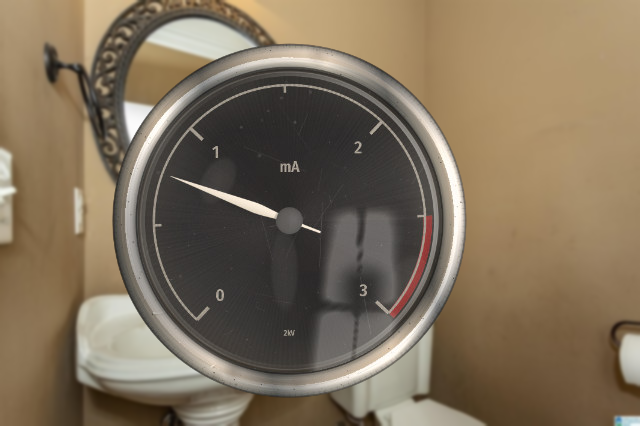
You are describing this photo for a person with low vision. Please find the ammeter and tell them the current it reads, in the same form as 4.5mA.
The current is 0.75mA
